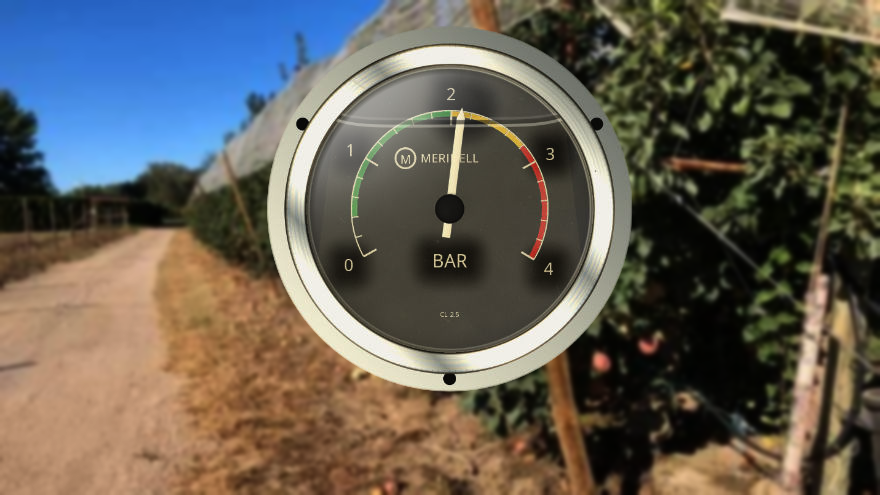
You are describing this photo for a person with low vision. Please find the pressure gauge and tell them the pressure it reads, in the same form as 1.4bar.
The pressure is 2.1bar
